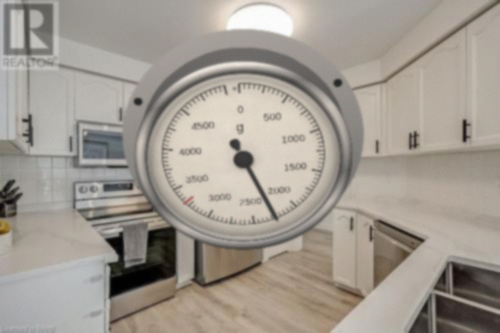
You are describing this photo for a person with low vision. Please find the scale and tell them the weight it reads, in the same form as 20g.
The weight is 2250g
